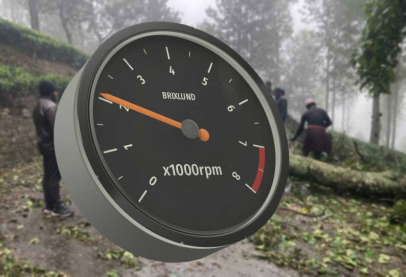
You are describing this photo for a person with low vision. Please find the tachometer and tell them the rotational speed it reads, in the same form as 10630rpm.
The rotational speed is 2000rpm
